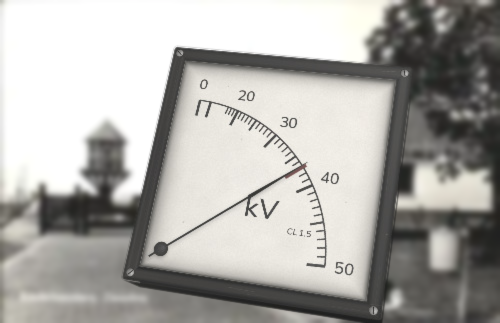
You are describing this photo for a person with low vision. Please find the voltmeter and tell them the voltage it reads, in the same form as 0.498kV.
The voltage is 37kV
